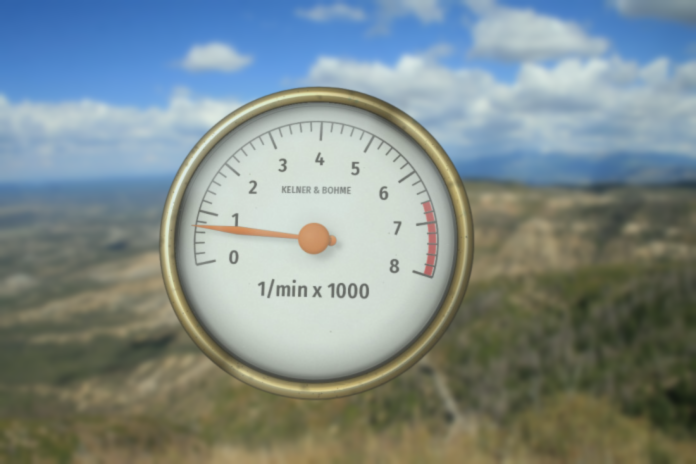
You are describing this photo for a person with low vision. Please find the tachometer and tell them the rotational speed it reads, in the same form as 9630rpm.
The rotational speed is 700rpm
